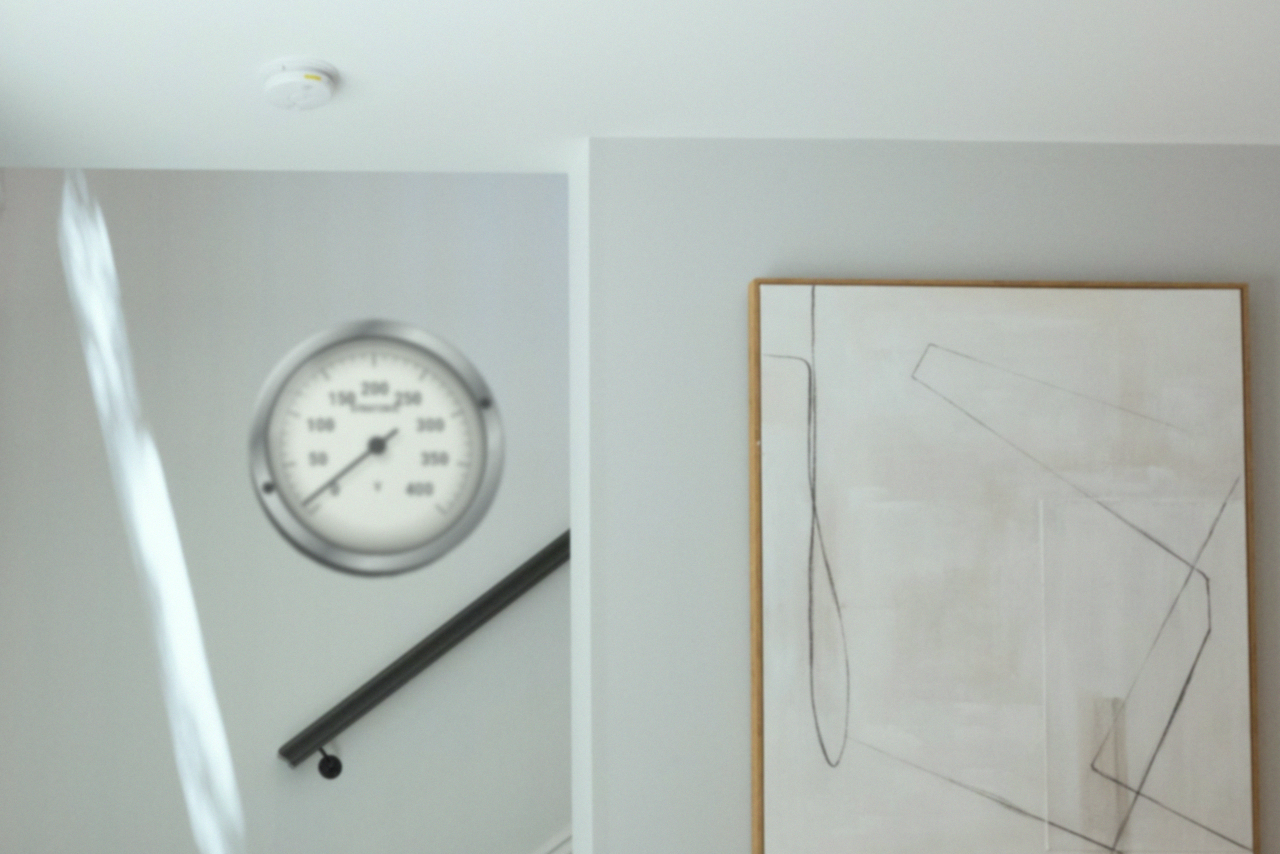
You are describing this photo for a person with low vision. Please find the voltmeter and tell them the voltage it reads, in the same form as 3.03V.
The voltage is 10V
